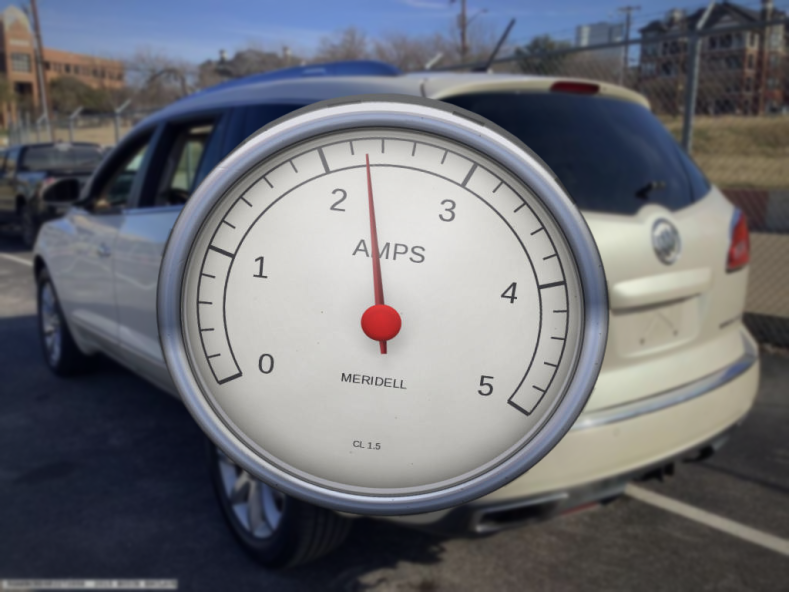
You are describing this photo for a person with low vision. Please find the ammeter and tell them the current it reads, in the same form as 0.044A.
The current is 2.3A
